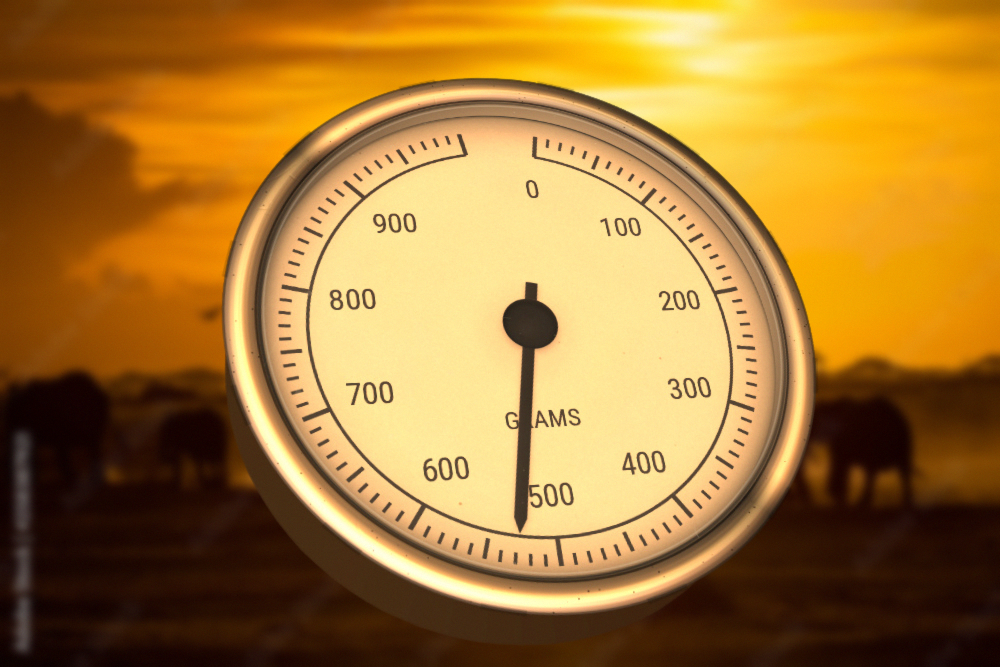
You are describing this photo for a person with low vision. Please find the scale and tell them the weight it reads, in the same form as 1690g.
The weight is 530g
